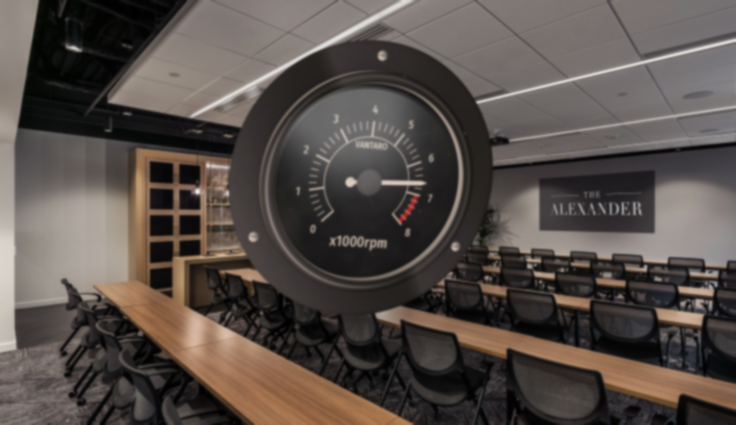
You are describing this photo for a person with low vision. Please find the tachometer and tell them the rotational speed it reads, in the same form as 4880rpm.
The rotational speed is 6600rpm
